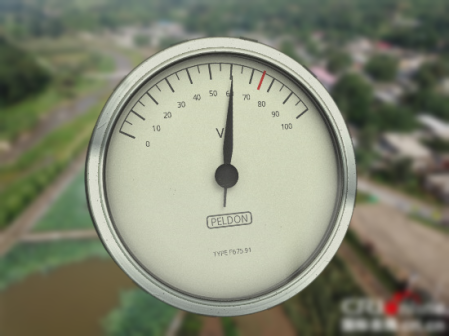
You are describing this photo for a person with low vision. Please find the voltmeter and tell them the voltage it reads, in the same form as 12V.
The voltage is 60V
